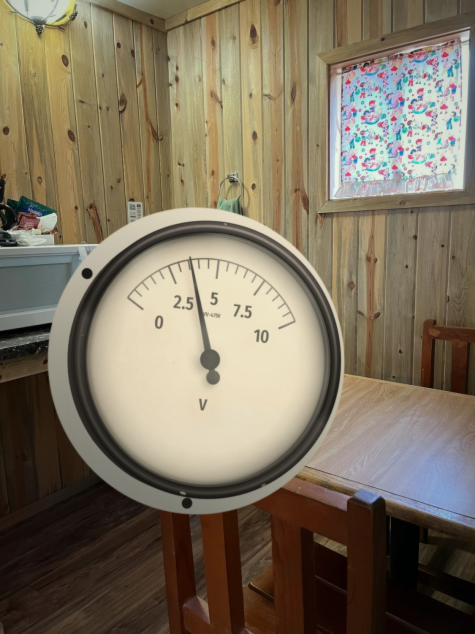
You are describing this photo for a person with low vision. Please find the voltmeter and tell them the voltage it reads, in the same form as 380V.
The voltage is 3.5V
